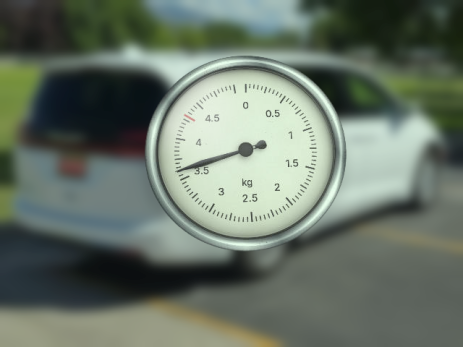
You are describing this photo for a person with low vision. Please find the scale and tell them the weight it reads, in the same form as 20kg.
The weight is 3.6kg
